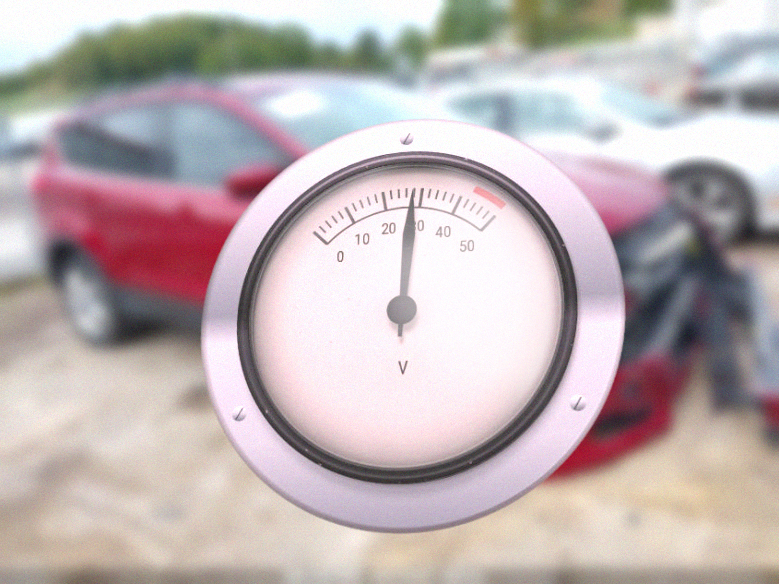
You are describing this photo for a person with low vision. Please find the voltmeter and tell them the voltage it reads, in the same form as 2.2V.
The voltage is 28V
